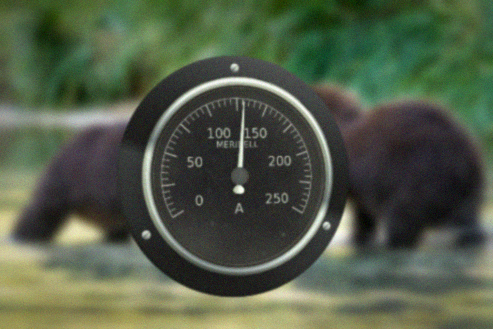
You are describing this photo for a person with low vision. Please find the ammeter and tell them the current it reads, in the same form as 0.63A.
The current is 130A
